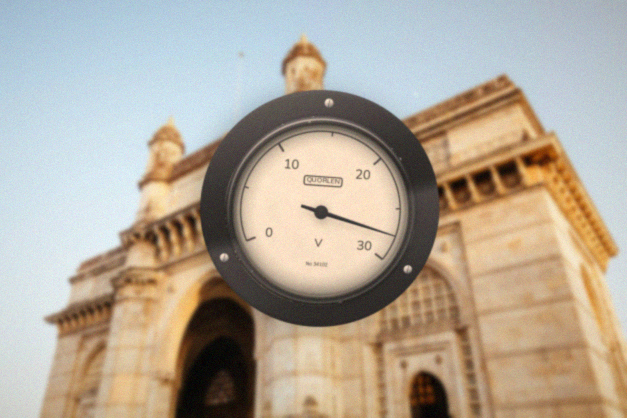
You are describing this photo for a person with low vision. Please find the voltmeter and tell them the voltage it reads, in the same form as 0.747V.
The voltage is 27.5V
